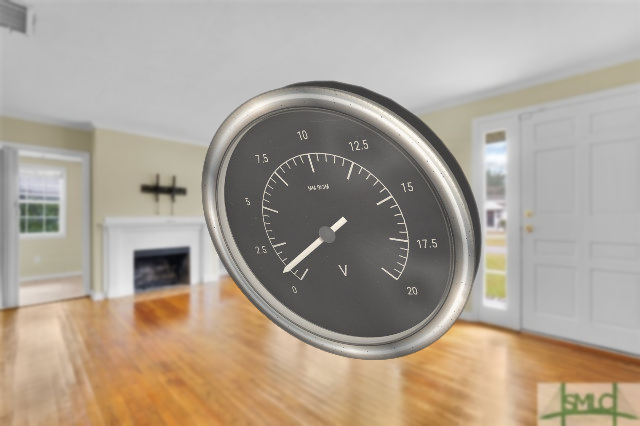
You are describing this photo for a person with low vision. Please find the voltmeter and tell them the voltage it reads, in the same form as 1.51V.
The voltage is 1V
